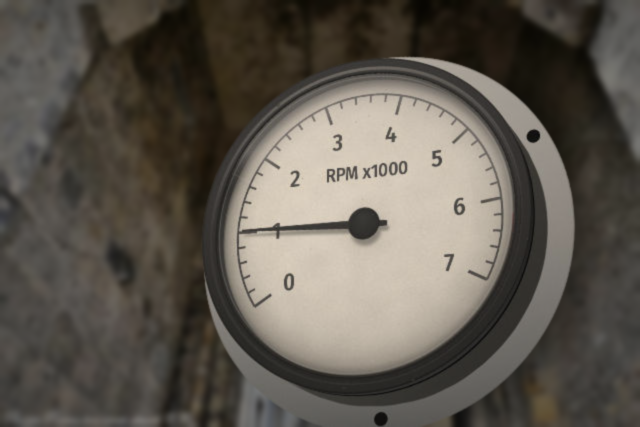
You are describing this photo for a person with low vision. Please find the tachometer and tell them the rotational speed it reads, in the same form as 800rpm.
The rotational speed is 1000rpm
